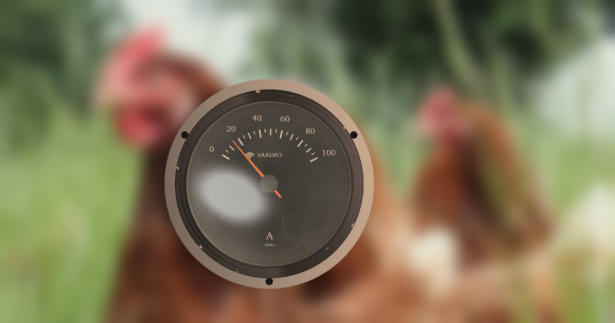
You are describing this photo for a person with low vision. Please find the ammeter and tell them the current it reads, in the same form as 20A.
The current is 15A
